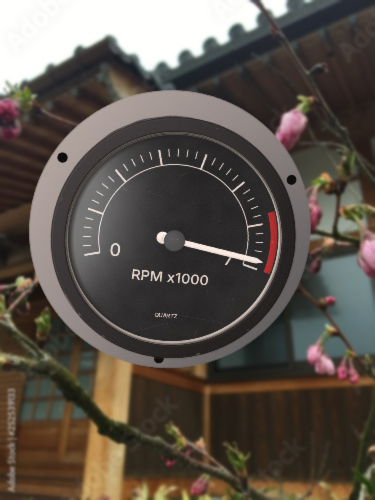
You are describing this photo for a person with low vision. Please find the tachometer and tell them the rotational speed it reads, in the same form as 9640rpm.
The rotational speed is 6800rpm
